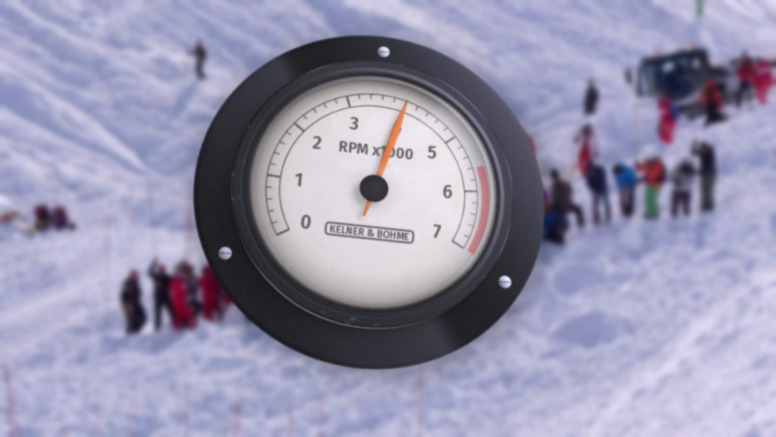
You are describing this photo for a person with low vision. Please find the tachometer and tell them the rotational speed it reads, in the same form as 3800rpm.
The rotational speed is 4000rpm
